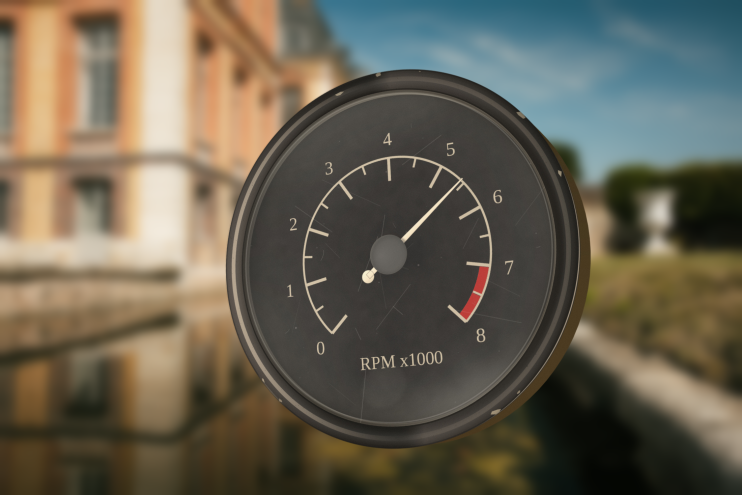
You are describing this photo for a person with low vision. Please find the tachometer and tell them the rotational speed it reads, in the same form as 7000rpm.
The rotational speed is 5500rpm
